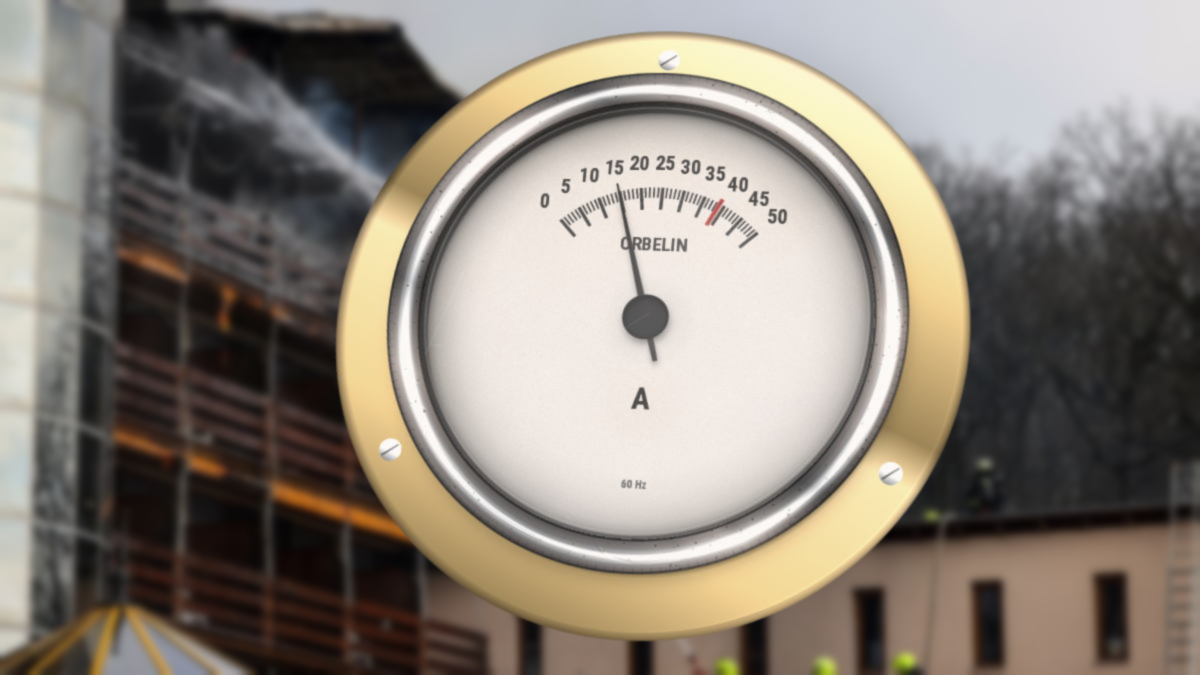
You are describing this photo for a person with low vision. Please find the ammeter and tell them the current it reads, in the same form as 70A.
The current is 15A
